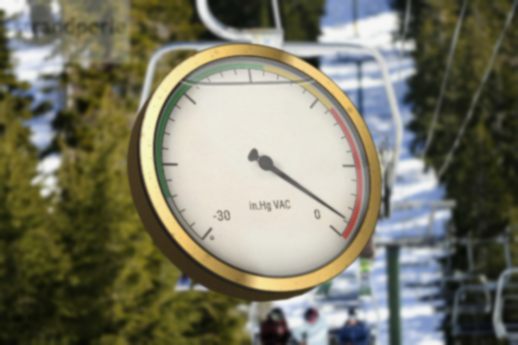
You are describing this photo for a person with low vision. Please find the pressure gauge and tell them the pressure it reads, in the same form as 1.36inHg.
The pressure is -1inHg
